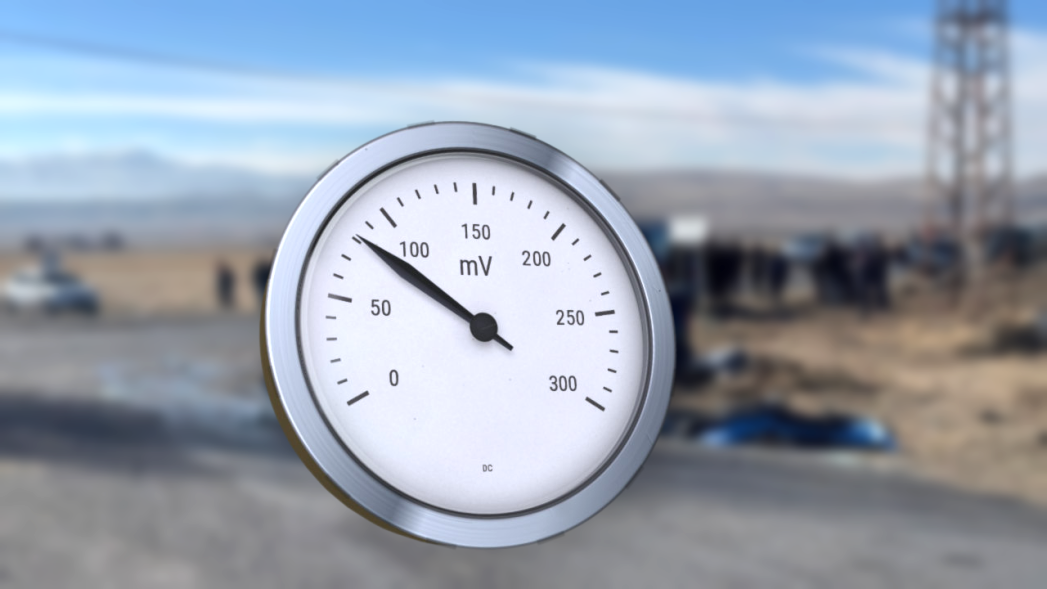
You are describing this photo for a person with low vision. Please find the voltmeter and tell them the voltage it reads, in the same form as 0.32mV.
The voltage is 80mV
